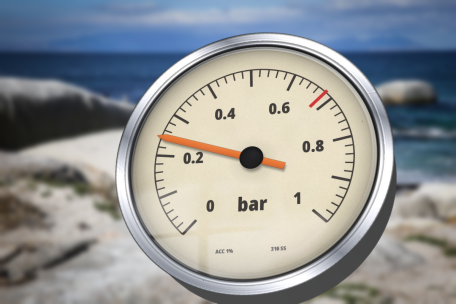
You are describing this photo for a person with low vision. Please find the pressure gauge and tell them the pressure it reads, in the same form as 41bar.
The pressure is 0.24bar
